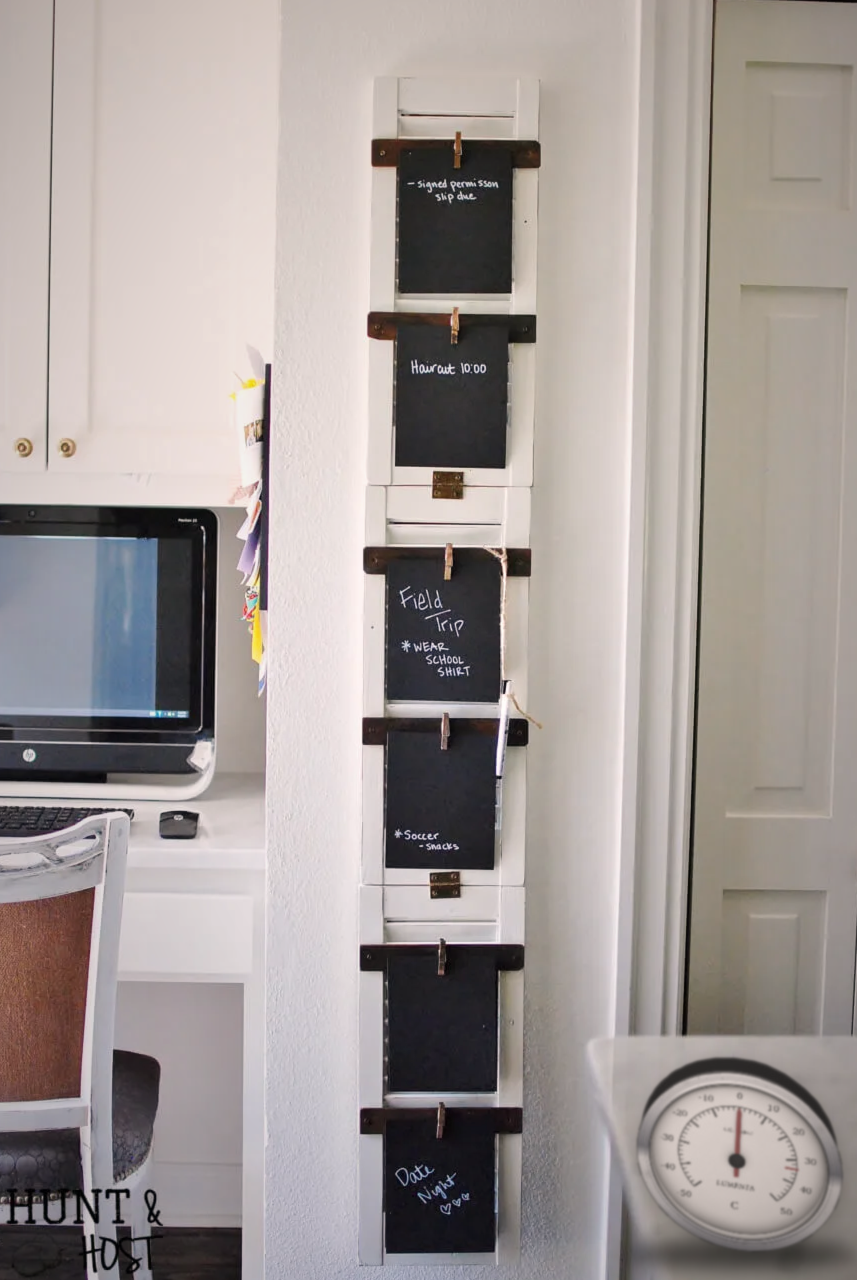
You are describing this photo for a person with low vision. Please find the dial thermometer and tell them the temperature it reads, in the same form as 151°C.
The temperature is 0°C
